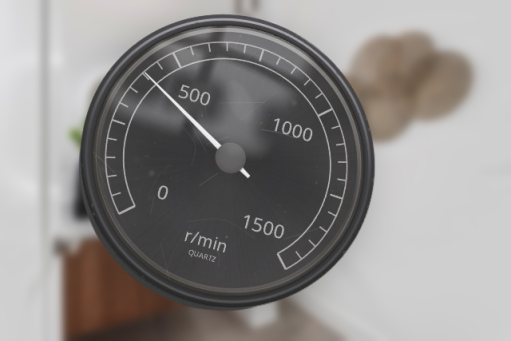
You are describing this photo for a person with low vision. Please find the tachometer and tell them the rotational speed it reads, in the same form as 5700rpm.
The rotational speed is 400rpm
